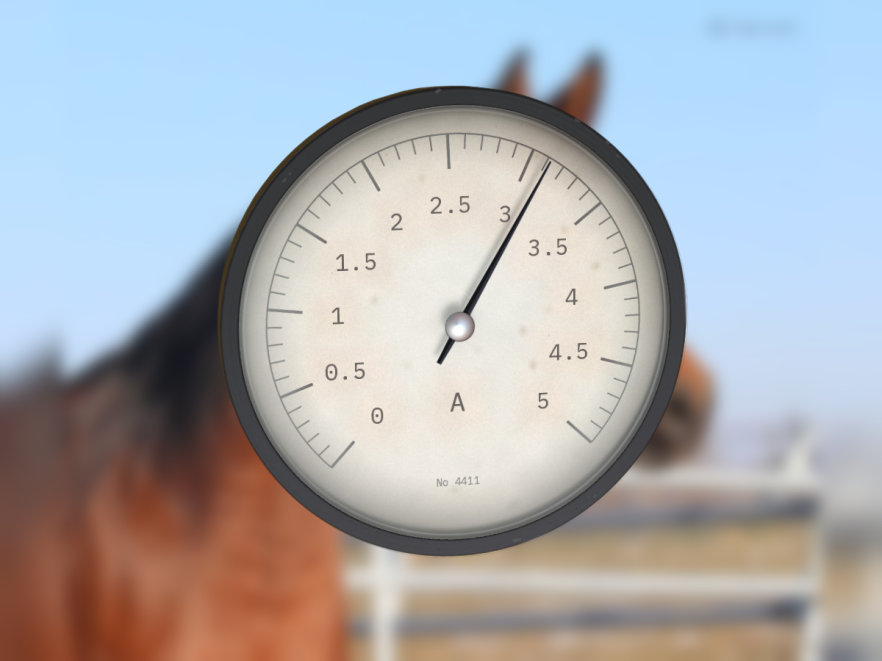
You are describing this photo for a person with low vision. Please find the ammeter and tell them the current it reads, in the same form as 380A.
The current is 3.1A
